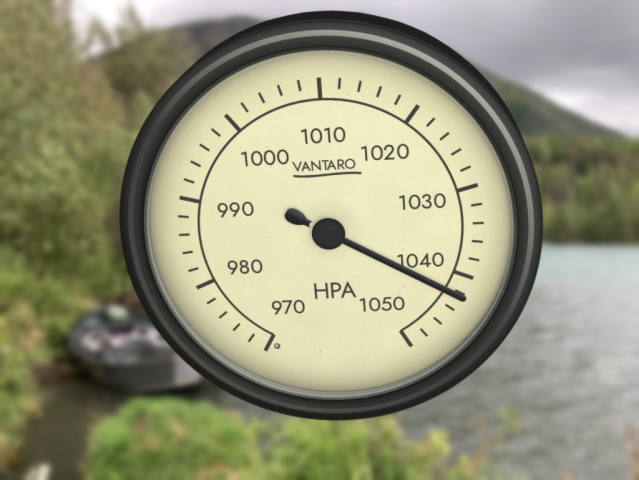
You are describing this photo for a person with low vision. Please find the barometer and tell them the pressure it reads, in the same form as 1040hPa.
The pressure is 1042hPa
